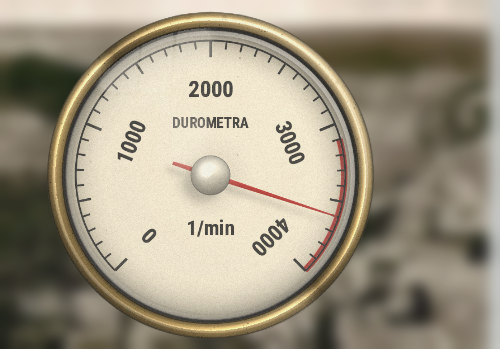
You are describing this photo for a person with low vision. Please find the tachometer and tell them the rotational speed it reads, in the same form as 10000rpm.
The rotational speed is 3600rpm
